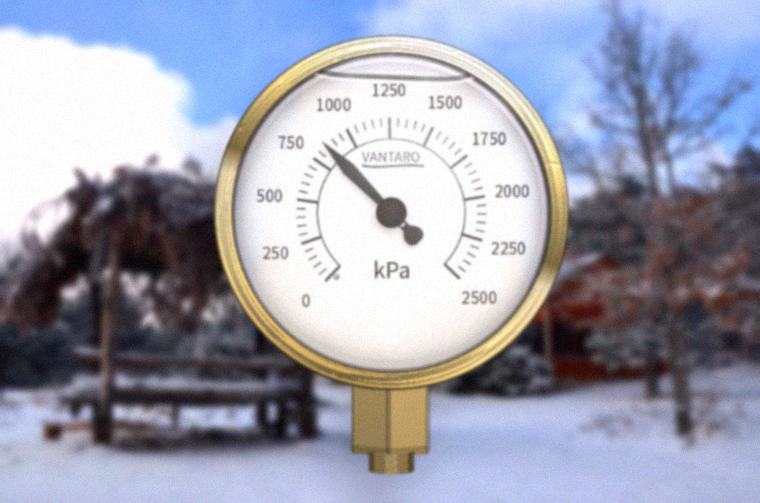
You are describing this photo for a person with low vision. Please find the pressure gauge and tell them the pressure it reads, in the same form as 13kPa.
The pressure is 850kPa
